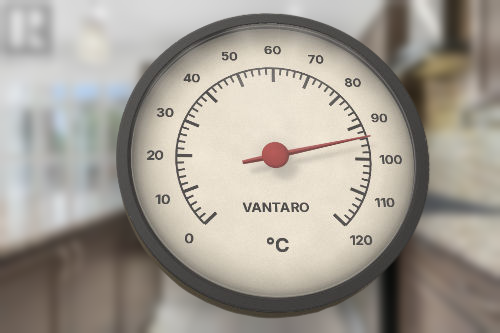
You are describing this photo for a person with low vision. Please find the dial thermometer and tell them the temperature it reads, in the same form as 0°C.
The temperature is 94°C
